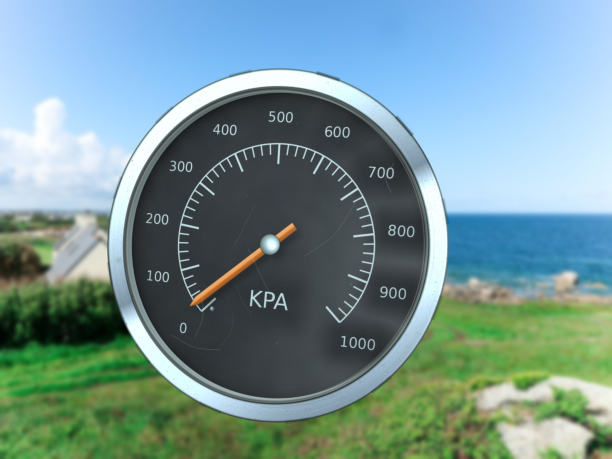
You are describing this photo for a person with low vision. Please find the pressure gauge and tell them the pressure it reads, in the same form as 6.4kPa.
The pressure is 20kPa
